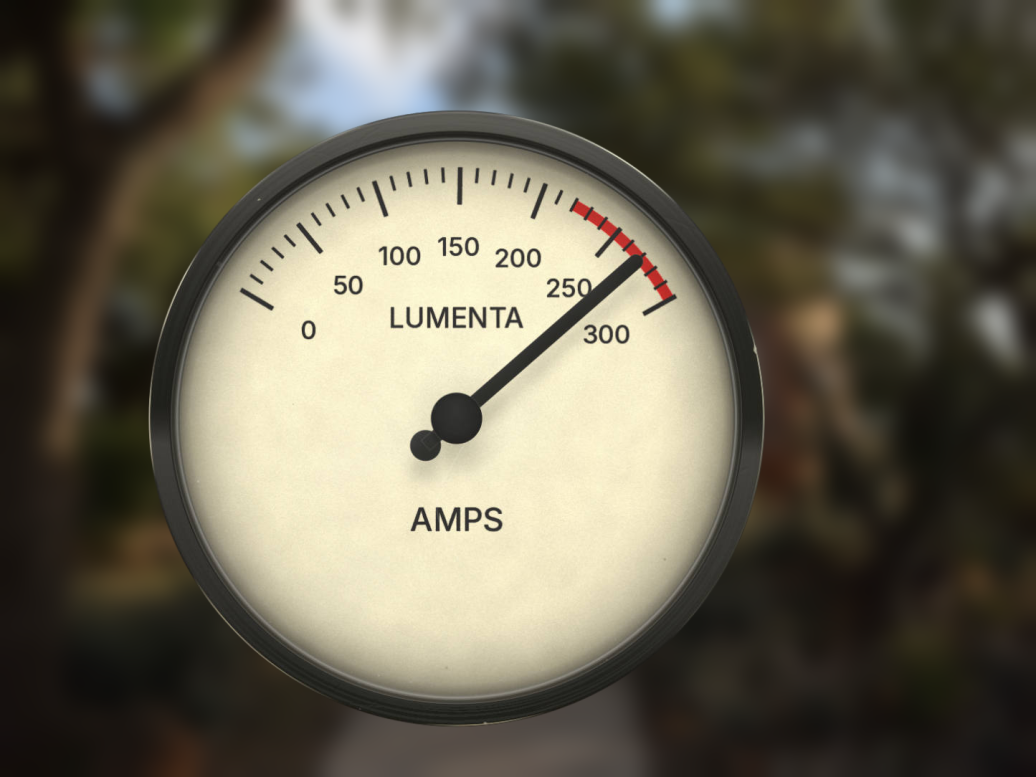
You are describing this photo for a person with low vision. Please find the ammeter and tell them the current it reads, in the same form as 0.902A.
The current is 270A
